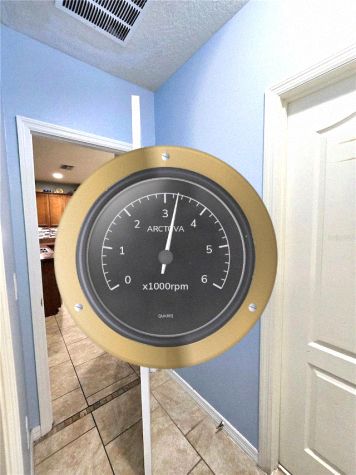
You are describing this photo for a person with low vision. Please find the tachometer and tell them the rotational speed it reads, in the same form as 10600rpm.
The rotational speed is 3300rpm
